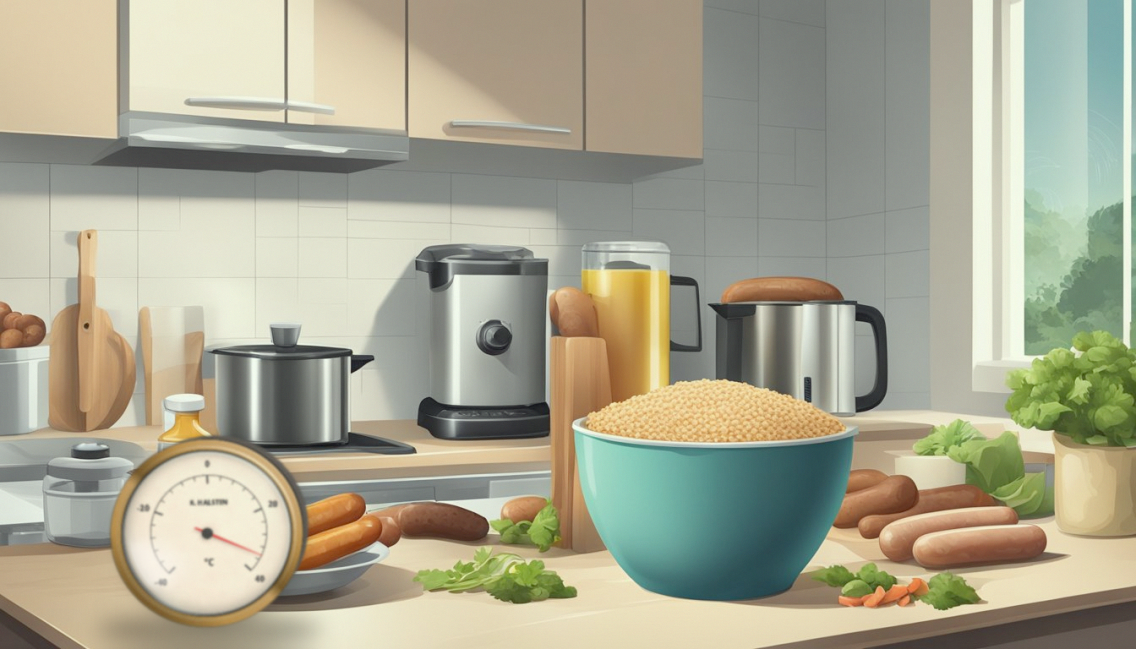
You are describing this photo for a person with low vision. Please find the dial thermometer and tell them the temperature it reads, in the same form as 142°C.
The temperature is 34°C
